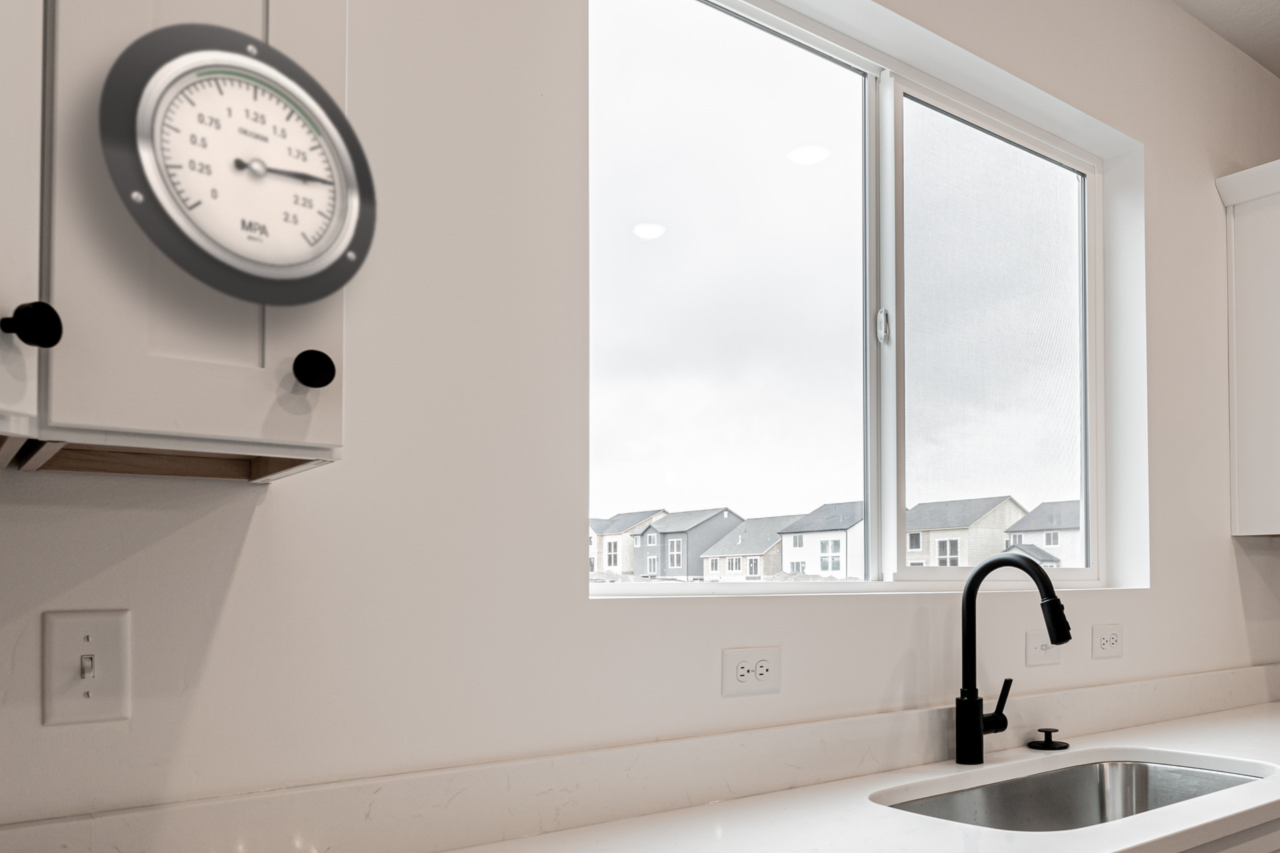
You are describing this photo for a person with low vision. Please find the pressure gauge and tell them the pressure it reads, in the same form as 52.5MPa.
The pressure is 2MPa
